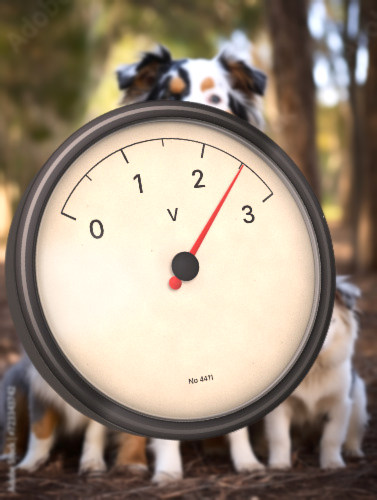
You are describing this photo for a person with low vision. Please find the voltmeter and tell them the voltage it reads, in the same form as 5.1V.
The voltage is 2.5V
